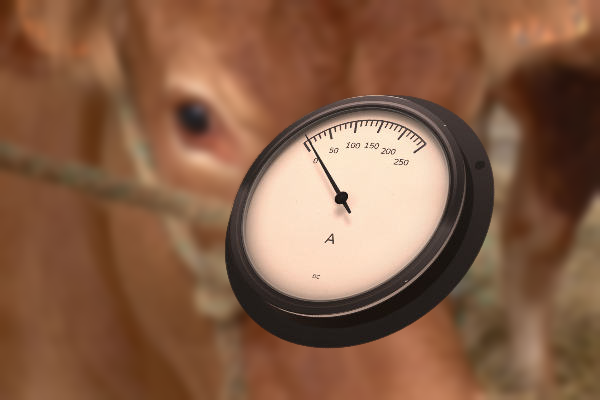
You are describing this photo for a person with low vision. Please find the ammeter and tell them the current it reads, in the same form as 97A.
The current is 10A
